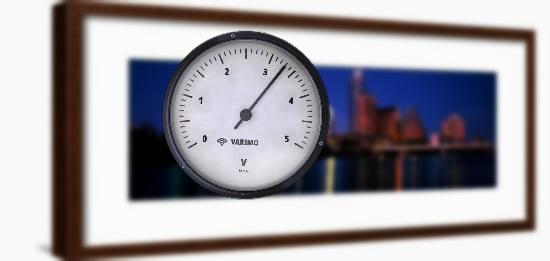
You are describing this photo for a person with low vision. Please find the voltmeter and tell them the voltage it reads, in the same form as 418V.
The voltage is 3.3V
